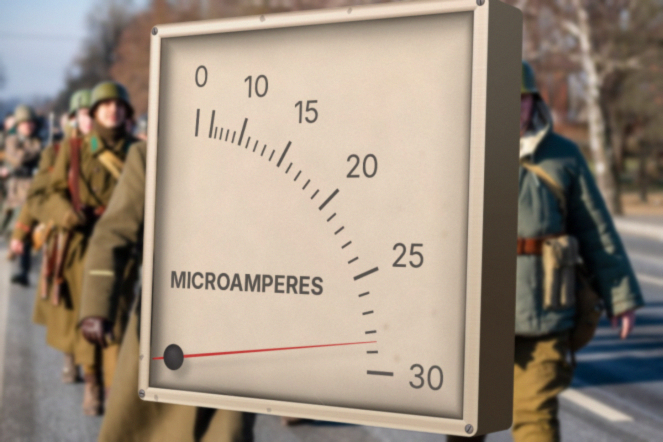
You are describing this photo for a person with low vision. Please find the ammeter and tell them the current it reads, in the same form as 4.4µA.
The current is 28.5µA
